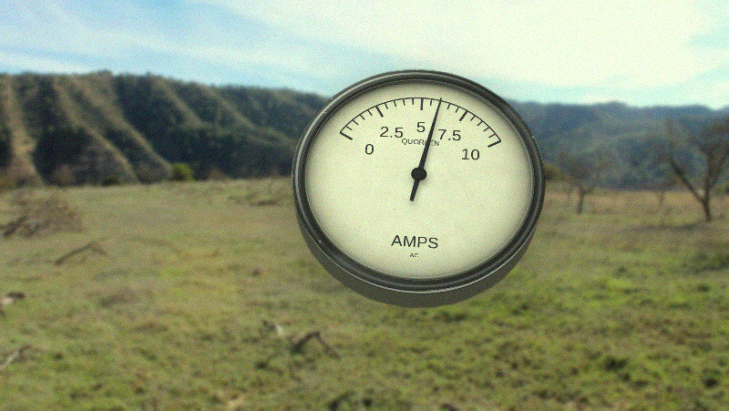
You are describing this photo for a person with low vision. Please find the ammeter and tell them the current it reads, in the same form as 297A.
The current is 6A
